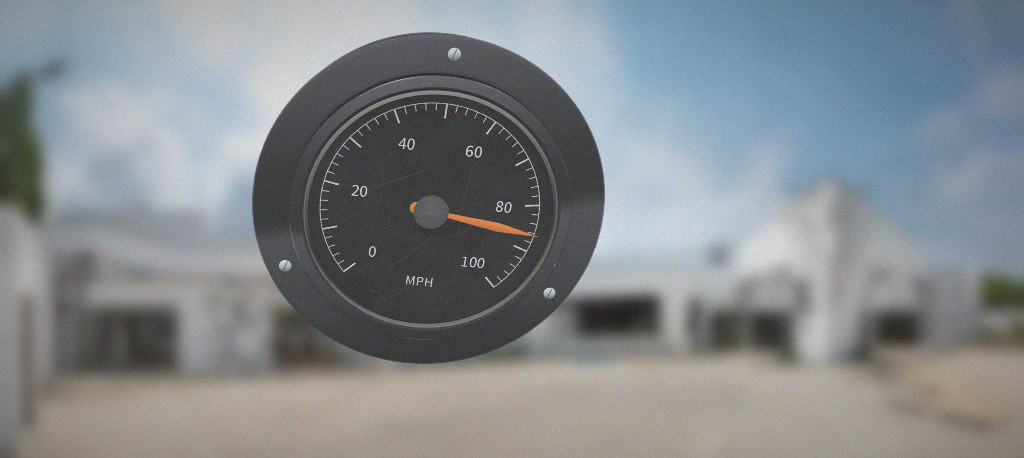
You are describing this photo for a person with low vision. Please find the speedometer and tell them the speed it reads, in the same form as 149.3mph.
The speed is 86mph
